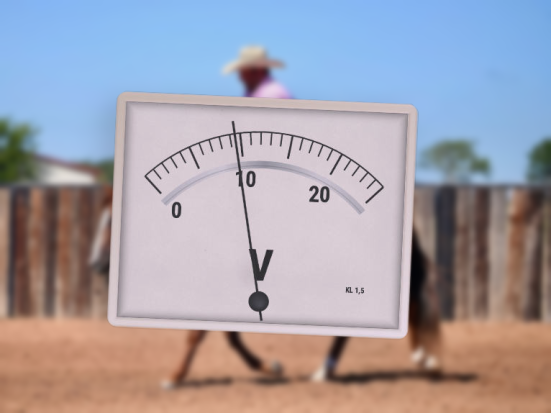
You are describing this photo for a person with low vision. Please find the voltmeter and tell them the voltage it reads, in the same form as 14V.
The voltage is 9.5V
